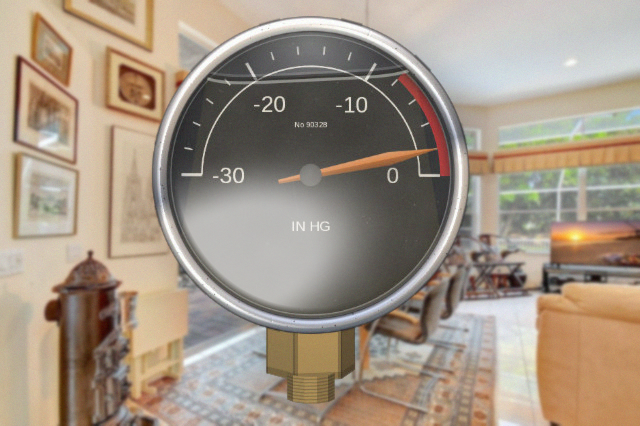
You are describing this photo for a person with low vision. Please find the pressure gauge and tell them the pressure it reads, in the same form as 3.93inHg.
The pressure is -2inHg
